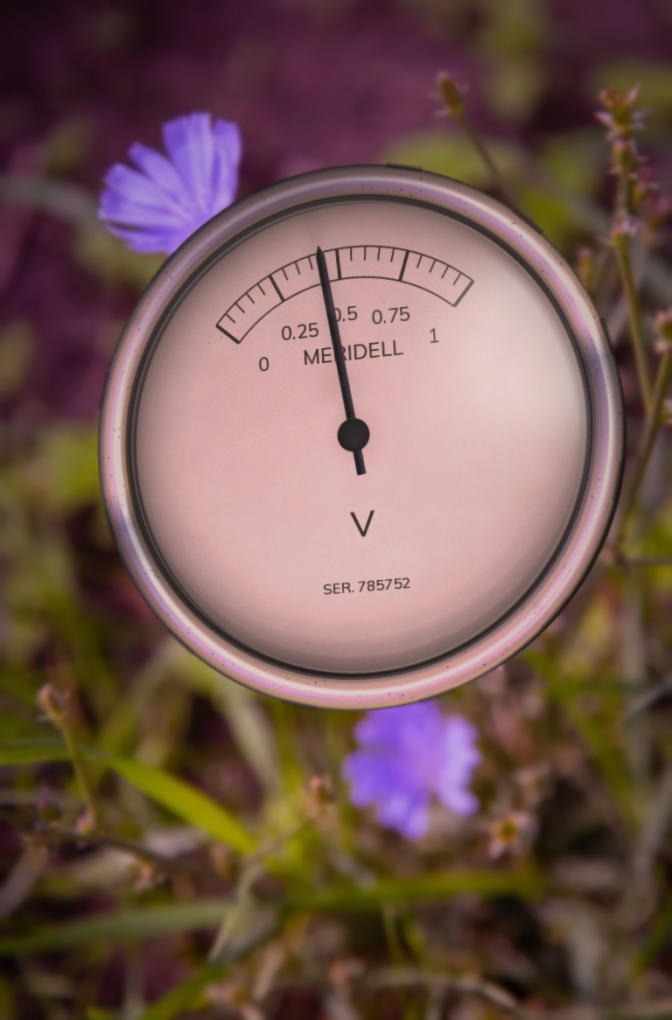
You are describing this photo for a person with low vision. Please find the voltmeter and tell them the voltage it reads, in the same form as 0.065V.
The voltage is 0.45V
